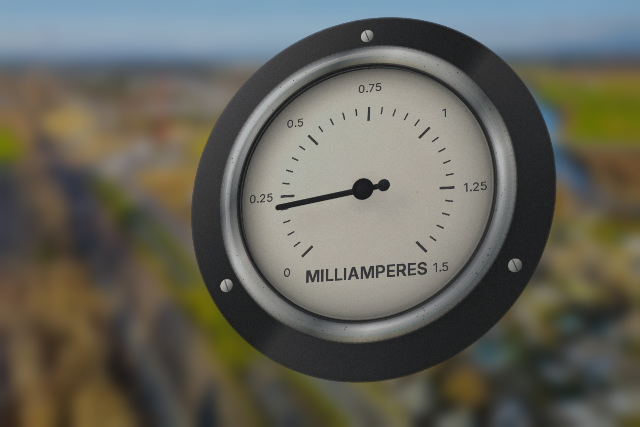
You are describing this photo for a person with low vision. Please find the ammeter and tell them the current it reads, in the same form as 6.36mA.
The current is 0.2mA
